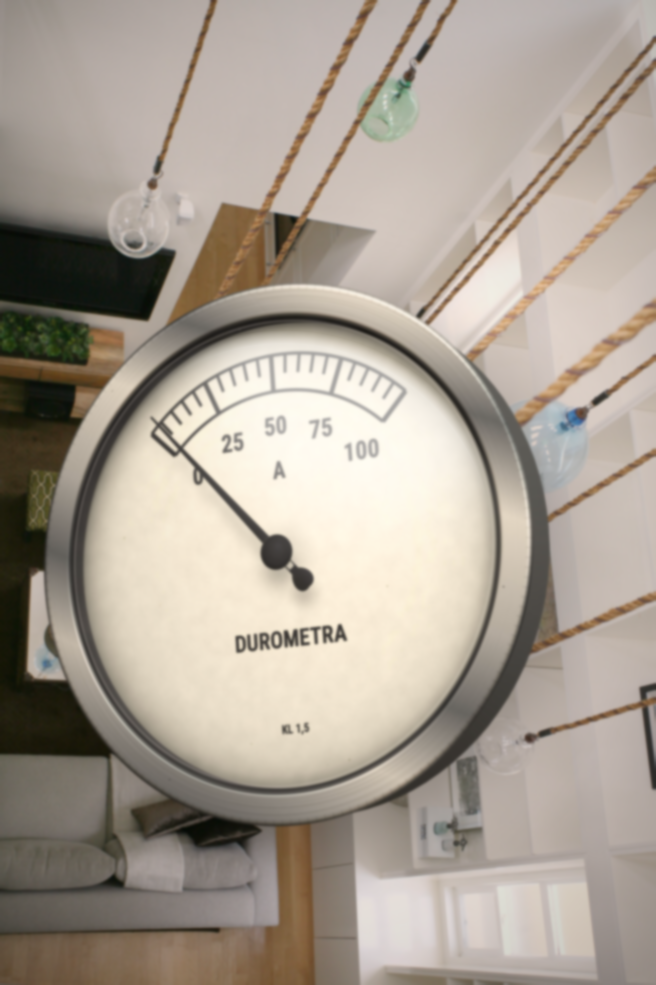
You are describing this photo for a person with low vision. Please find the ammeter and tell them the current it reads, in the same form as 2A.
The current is 5A
